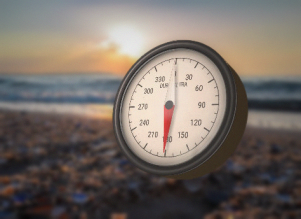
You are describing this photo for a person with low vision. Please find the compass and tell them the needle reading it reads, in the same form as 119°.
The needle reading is 180°
